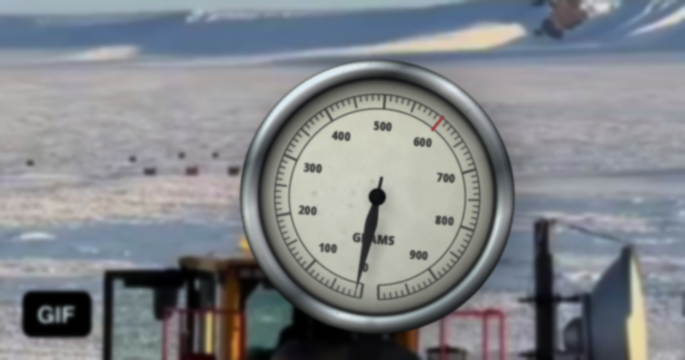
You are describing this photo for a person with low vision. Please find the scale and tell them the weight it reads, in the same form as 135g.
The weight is 10g
